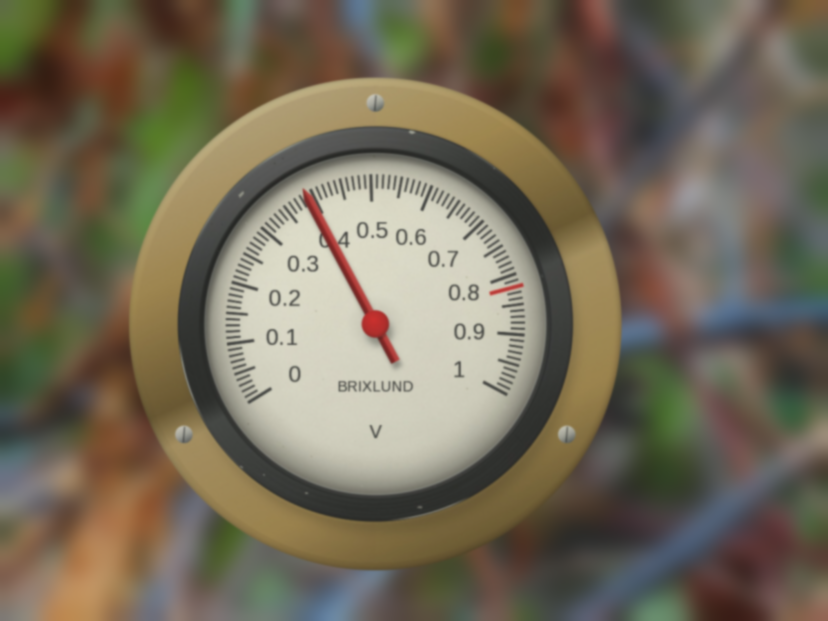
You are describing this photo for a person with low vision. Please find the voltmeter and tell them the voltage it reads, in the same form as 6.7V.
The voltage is 0.39V
